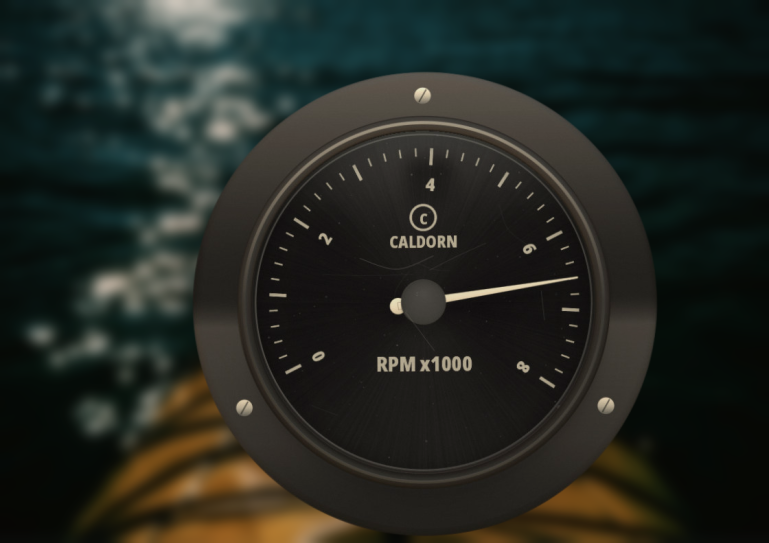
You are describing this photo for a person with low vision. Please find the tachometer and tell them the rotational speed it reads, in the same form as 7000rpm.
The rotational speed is 6600rpm
